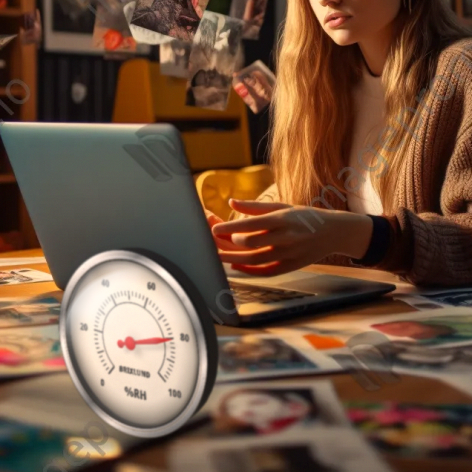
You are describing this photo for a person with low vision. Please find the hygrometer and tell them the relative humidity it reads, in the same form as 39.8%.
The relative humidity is 80%
